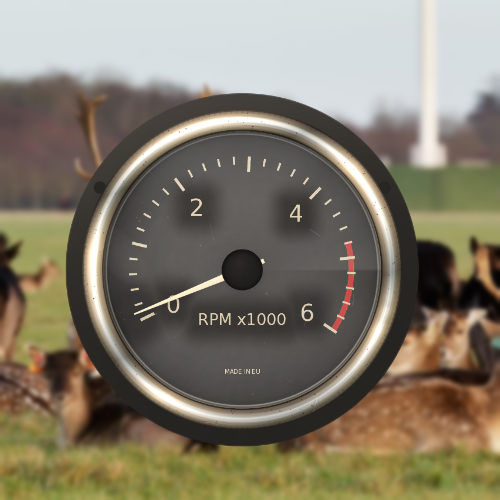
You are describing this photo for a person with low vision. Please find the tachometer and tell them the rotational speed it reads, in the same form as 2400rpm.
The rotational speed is 100rpm
